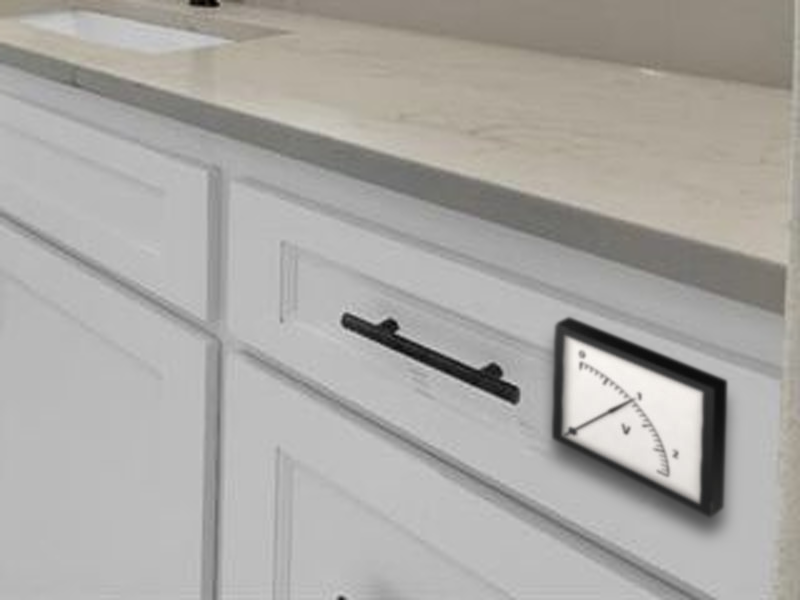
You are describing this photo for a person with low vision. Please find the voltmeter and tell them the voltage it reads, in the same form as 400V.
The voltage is 1V
